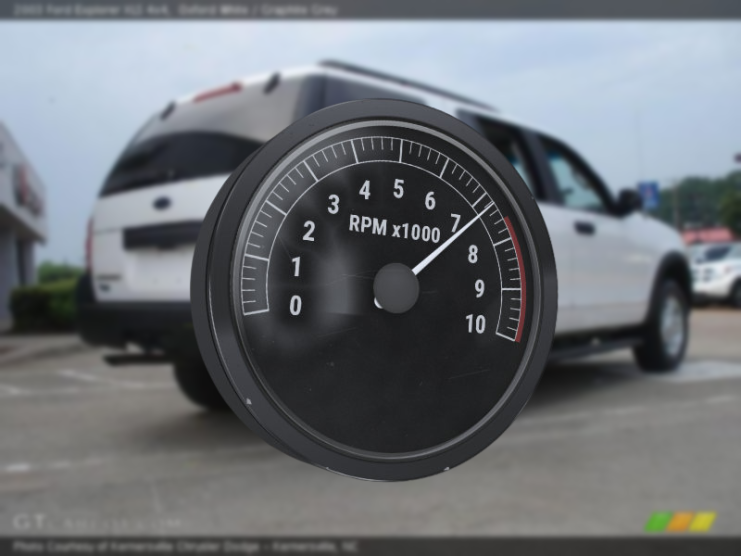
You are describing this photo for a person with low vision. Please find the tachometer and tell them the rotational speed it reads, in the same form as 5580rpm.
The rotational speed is 7200rpm
